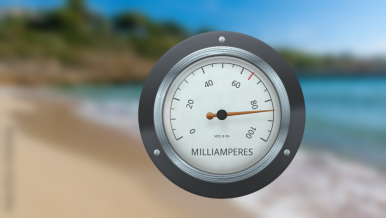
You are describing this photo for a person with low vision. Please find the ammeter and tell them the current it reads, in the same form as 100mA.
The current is 85mA
